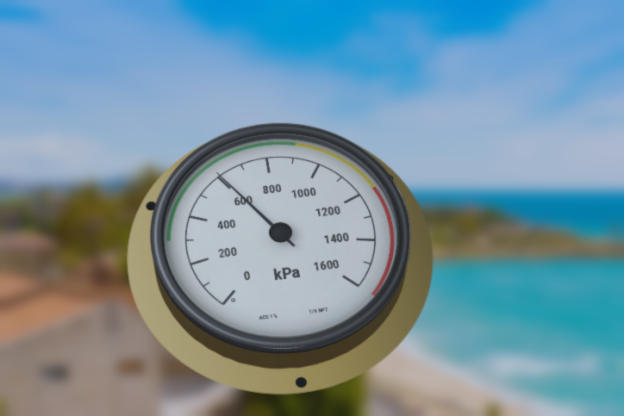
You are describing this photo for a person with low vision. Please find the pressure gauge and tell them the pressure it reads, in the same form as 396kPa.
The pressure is 600kPa
